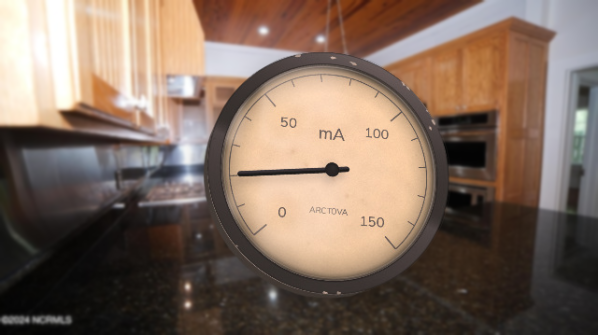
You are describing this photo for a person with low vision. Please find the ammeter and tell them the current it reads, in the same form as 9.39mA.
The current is 20mA
